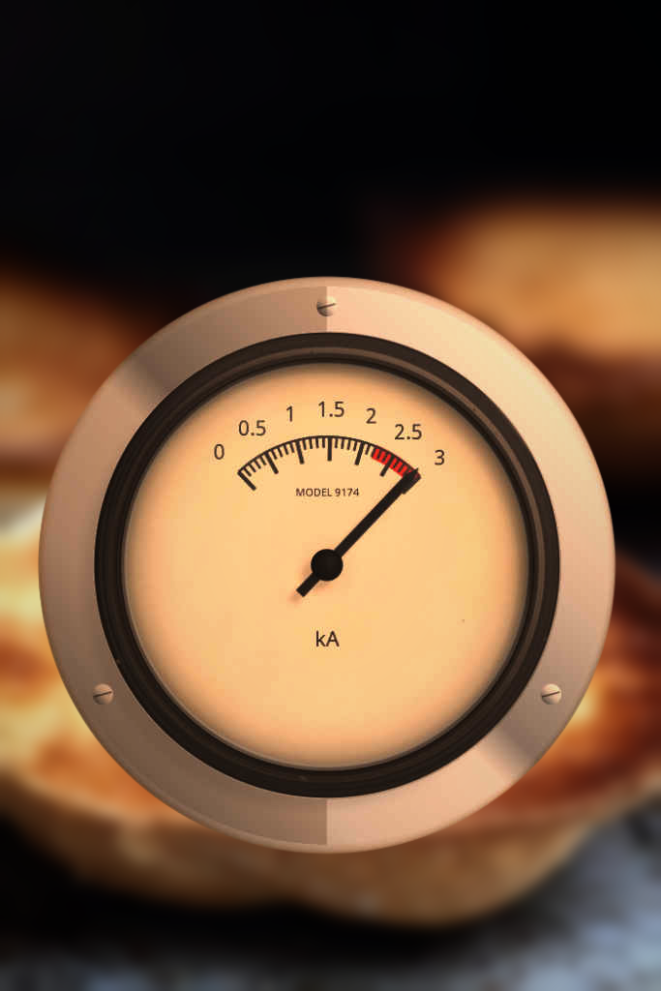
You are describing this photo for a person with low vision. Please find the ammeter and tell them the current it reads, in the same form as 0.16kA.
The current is 2.9kA
